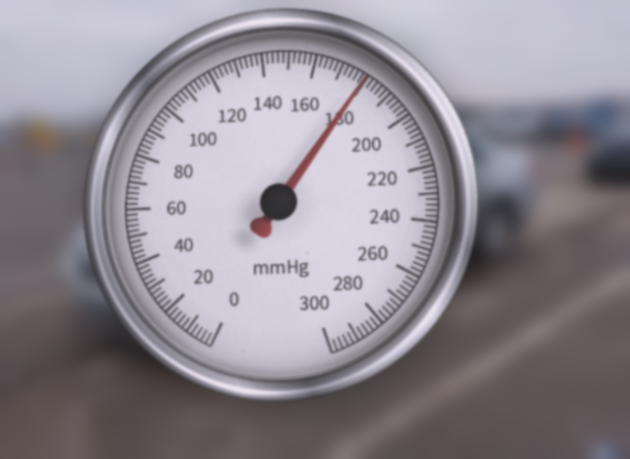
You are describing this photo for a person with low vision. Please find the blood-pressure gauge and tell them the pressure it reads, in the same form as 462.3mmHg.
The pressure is 180mmHg
